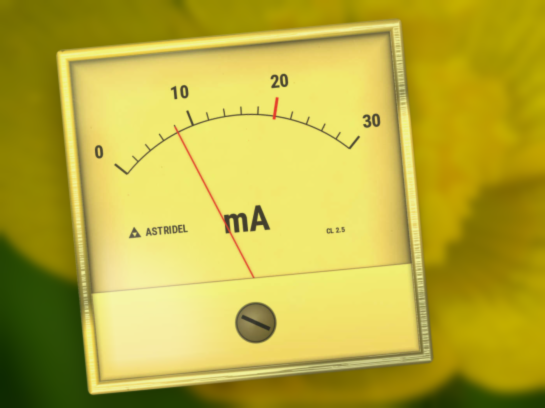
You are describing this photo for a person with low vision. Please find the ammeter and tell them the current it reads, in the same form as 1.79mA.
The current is 8mA
